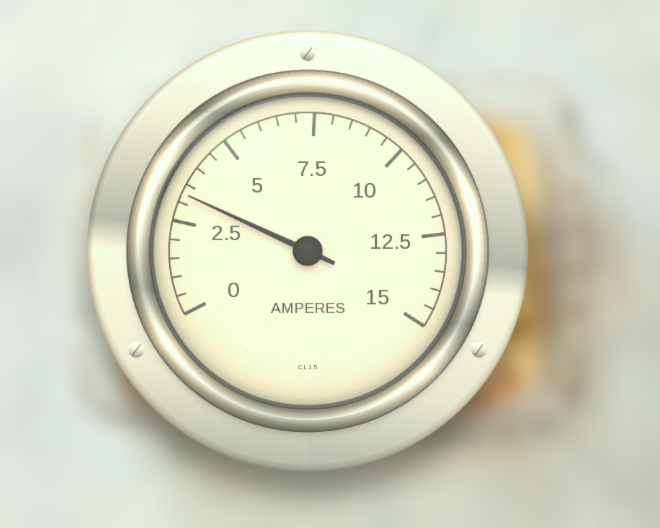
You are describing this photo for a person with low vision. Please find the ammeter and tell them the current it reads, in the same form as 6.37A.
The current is 3.25A
